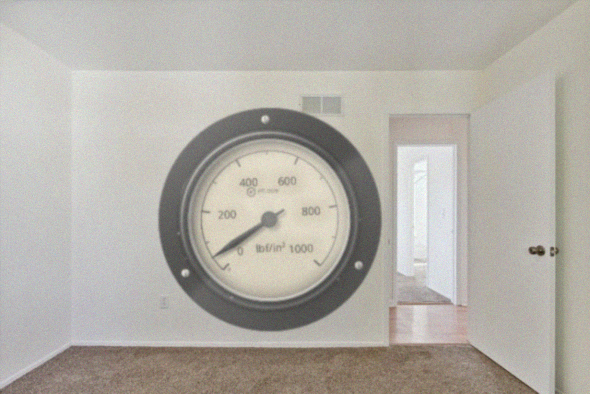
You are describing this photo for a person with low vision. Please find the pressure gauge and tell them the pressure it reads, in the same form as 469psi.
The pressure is 50psi
